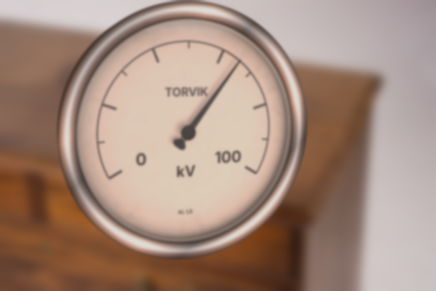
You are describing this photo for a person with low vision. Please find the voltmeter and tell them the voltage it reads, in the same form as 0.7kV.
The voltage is 65kV
